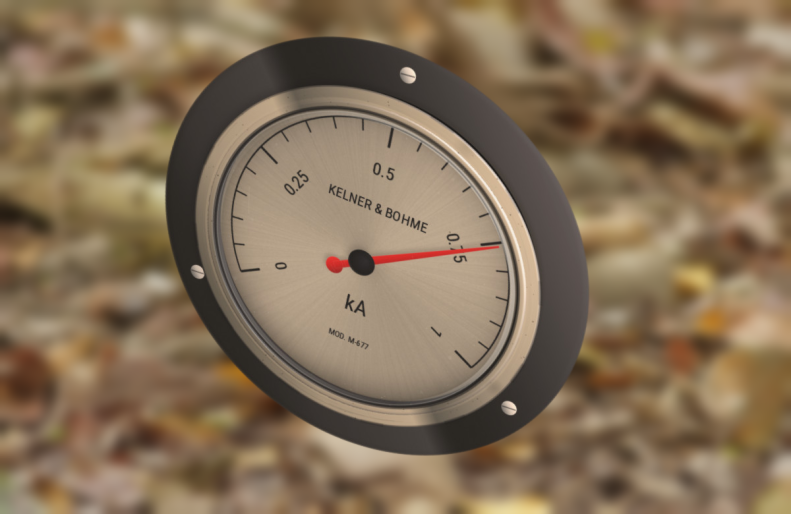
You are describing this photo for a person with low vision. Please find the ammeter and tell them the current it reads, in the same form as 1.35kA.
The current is 0.75kA
